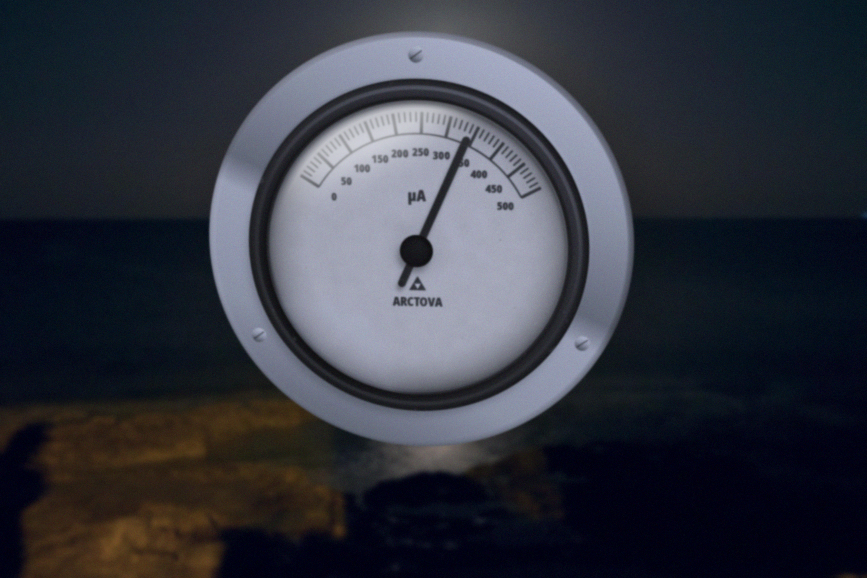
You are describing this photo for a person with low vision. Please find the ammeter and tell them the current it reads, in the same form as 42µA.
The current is 340µA
